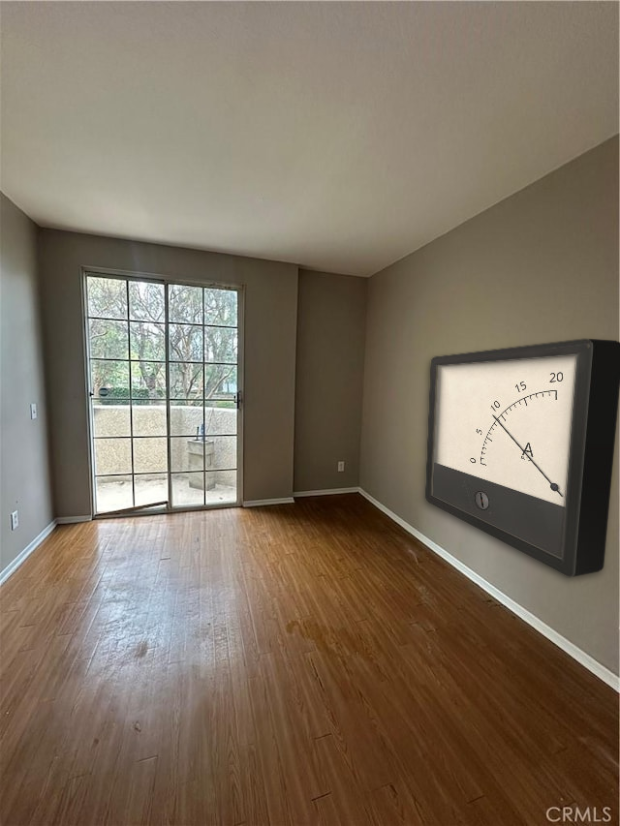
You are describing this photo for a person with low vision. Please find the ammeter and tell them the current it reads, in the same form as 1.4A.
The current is 9A
